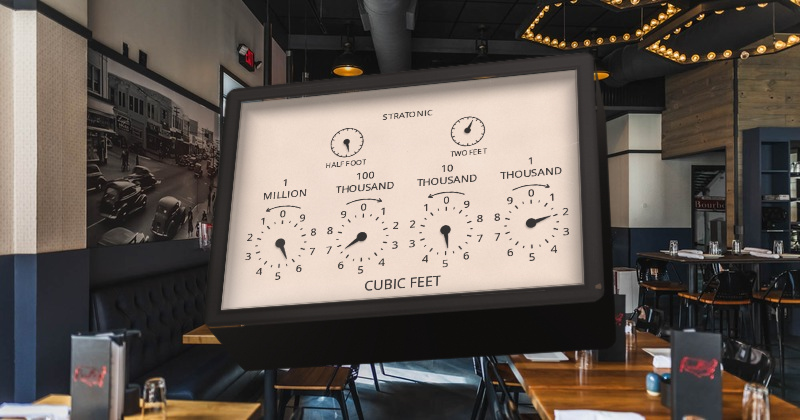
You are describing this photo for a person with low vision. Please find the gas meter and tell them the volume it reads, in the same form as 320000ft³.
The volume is 565200ft³
